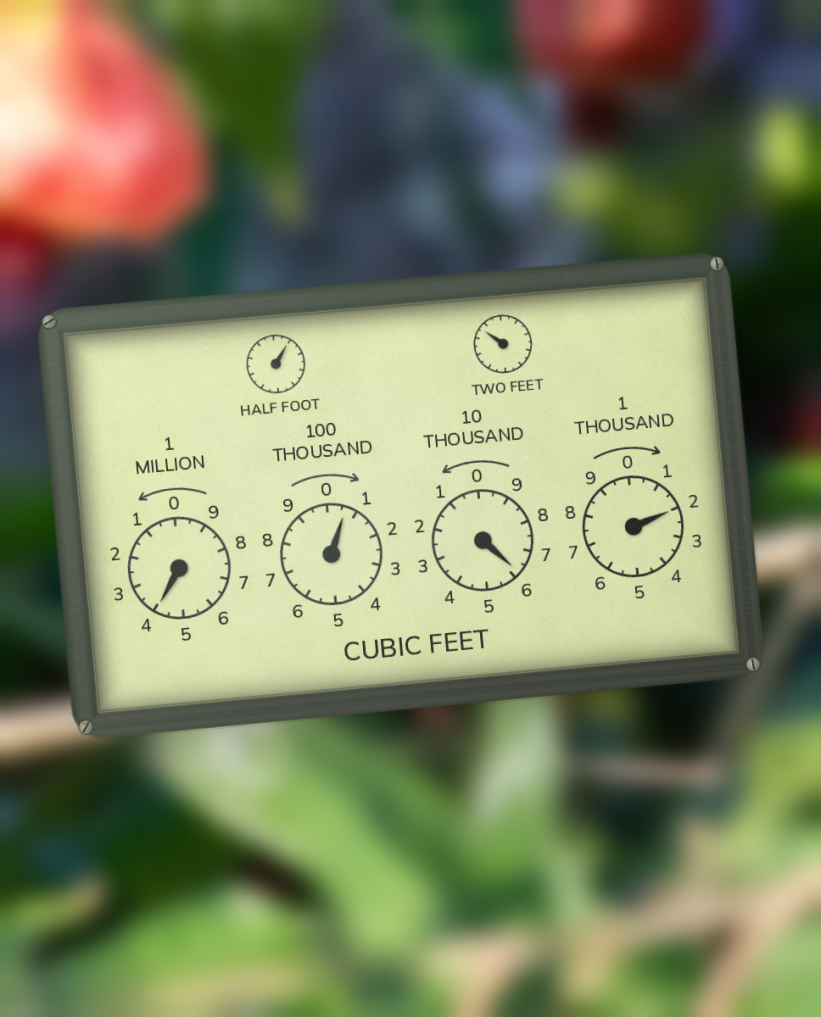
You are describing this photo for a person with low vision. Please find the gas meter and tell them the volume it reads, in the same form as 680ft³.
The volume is 406200ft³
